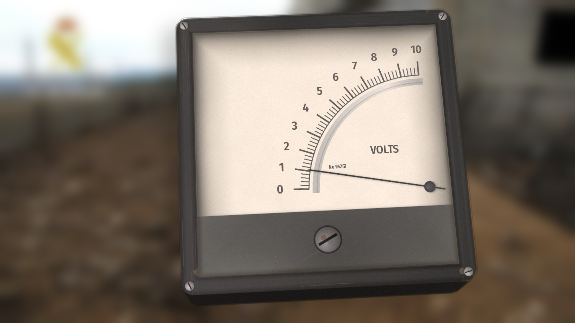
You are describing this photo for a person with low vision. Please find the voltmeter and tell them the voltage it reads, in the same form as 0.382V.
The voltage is 1V
